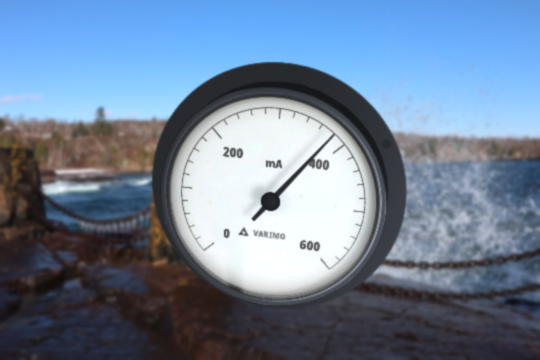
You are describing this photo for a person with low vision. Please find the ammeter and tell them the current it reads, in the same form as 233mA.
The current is 380mA
